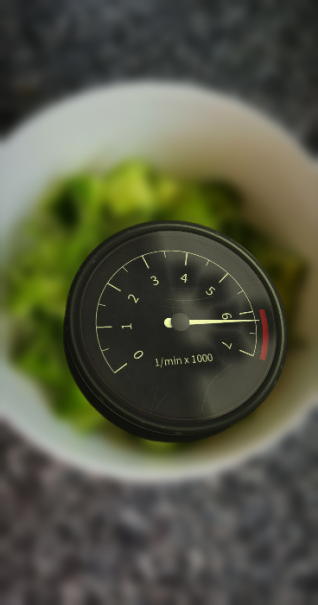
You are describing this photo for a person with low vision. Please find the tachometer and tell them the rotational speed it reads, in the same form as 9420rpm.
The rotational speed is 6250rpm
